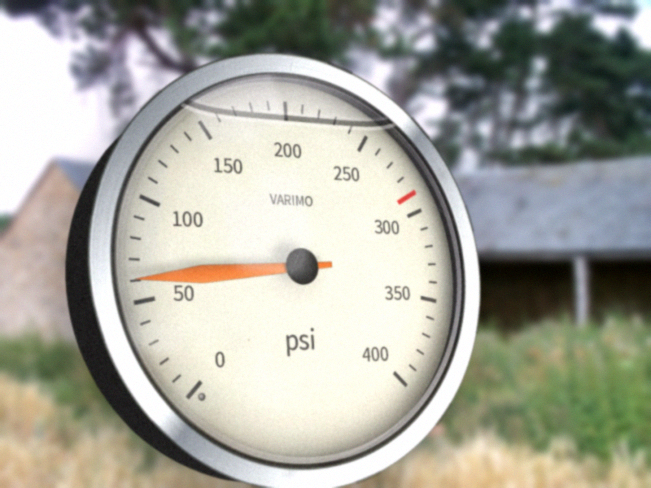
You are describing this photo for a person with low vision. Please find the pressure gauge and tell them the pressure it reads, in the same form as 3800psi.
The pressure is 60psi
